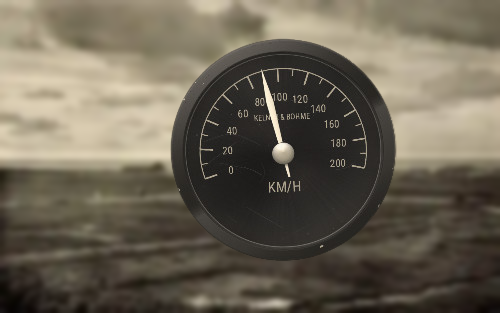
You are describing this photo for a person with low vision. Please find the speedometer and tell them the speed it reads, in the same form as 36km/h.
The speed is 90km/h
